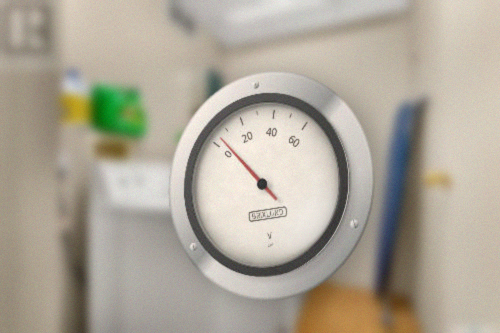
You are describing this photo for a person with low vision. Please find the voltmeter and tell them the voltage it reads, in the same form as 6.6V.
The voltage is 5V
